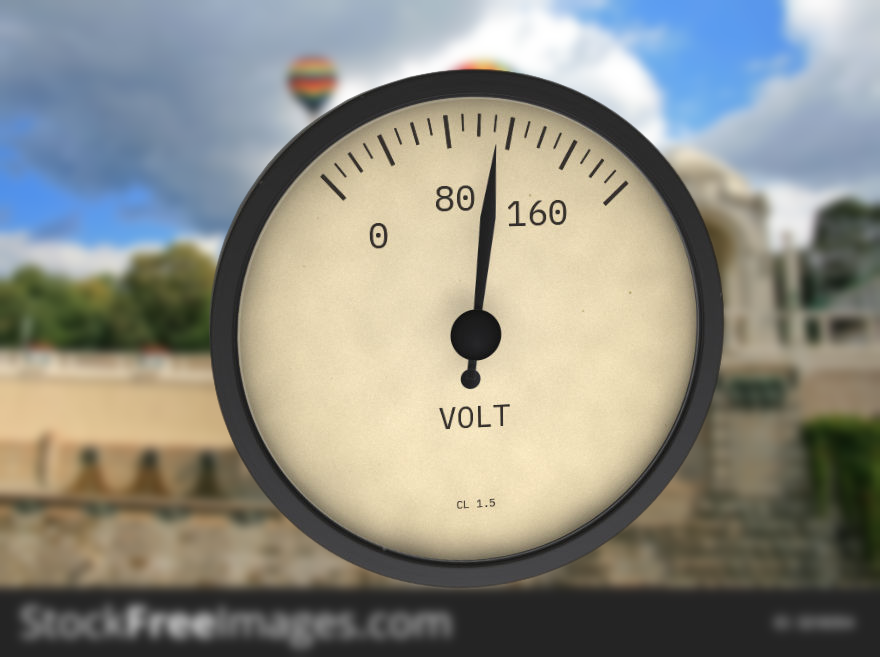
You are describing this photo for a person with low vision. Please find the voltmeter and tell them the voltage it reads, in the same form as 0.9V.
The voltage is 110V
